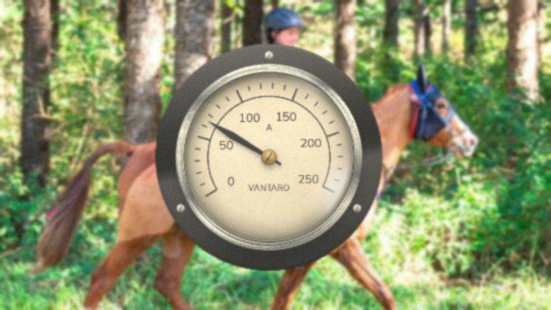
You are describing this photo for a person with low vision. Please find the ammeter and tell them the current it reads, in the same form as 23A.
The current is 65A
